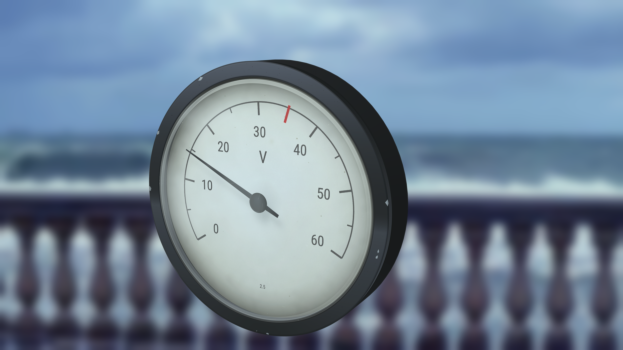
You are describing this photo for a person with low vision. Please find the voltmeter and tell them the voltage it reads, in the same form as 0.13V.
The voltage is 15V
